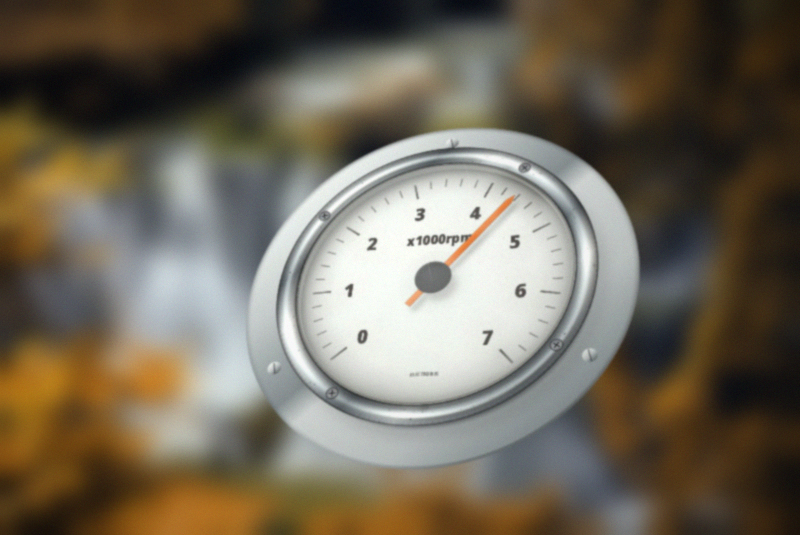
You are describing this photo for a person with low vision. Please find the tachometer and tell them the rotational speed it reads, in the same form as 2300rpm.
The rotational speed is 4400rpm
